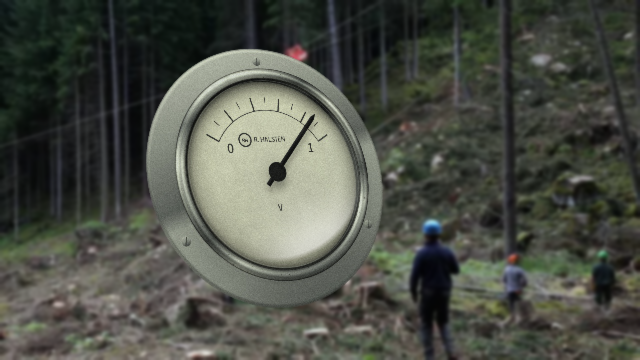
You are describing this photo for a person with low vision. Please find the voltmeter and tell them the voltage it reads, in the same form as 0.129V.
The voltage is 0.85V
